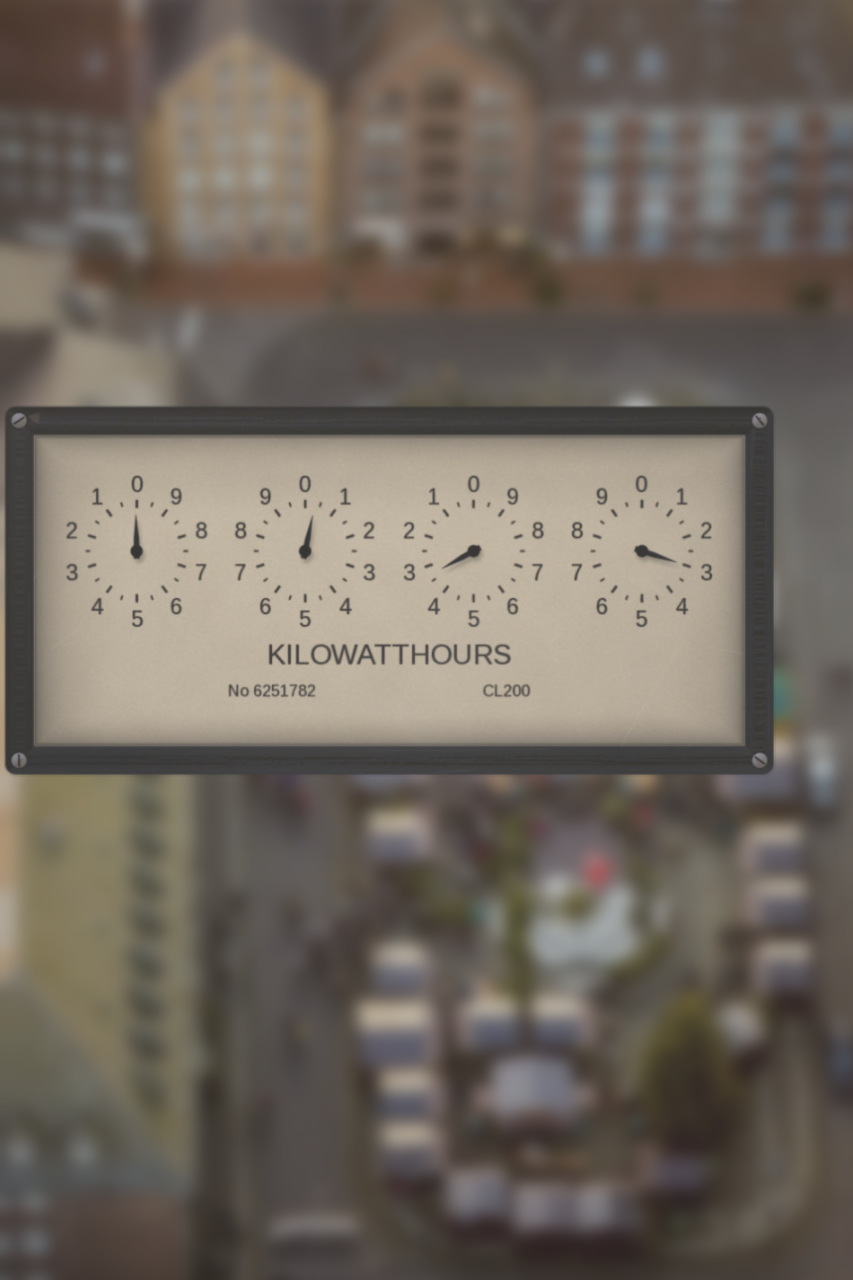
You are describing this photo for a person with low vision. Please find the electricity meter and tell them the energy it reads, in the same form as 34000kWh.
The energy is 33kWh
